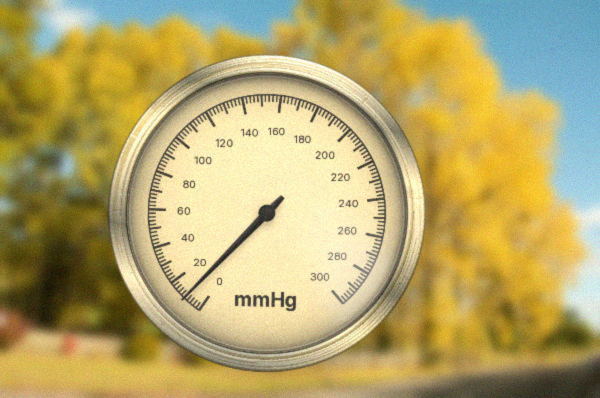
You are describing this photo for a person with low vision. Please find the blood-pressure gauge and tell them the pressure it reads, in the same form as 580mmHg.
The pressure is 10mmHg
